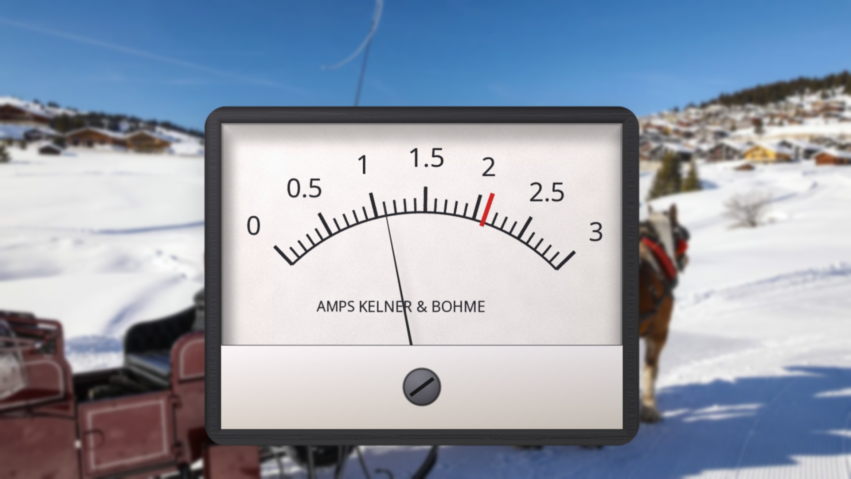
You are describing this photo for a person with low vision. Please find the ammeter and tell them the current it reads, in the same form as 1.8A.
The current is 1.1A
